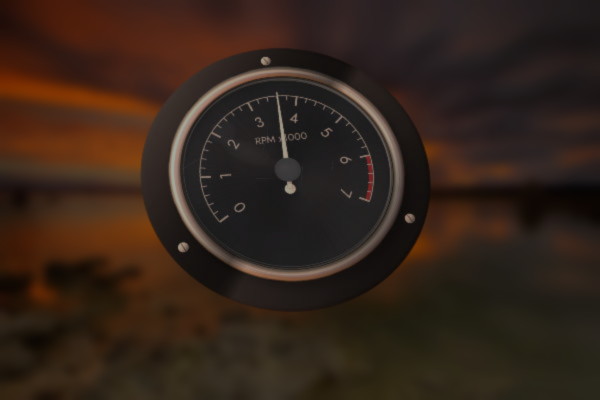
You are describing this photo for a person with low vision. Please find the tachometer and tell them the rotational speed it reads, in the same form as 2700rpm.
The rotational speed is 3600rpm
